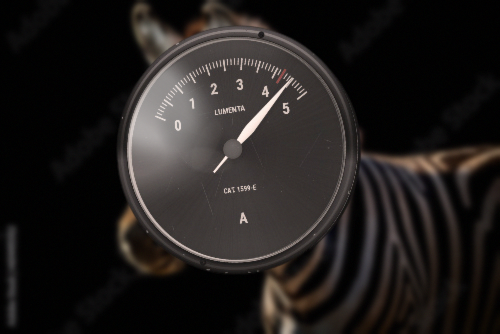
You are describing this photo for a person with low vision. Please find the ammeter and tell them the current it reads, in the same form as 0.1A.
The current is 4.5A
